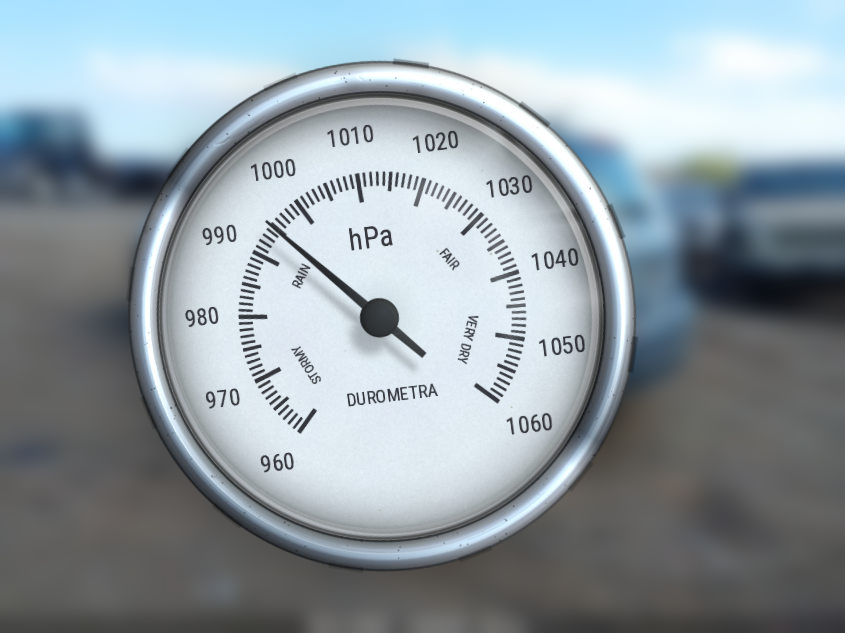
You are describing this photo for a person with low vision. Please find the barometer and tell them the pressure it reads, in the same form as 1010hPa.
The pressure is 995hPa
